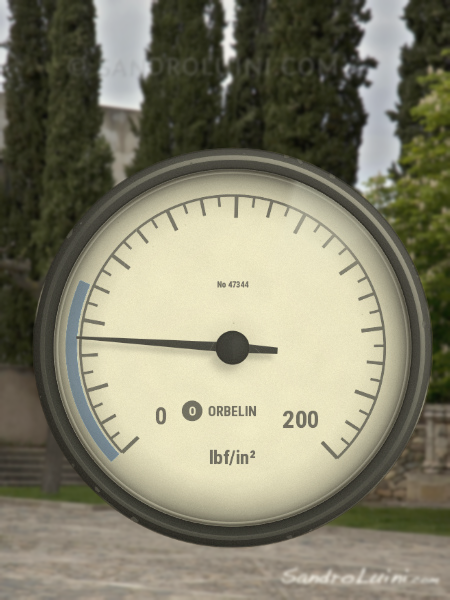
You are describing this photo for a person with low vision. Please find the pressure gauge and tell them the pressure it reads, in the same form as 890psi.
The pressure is 35psi
